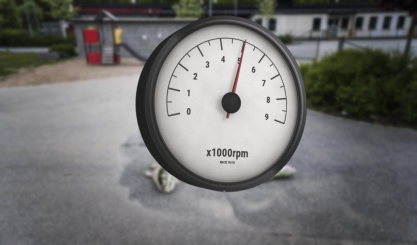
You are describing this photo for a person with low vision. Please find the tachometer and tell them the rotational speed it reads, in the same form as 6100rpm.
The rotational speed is 5000rpm
